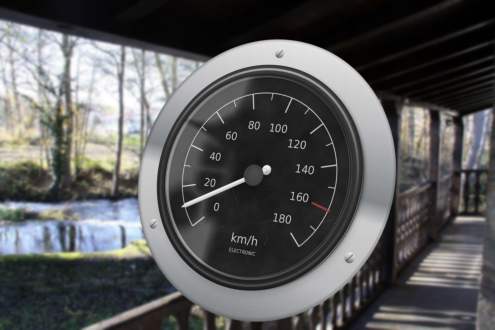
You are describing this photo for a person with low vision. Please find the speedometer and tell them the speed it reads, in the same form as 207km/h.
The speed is 10km/h
